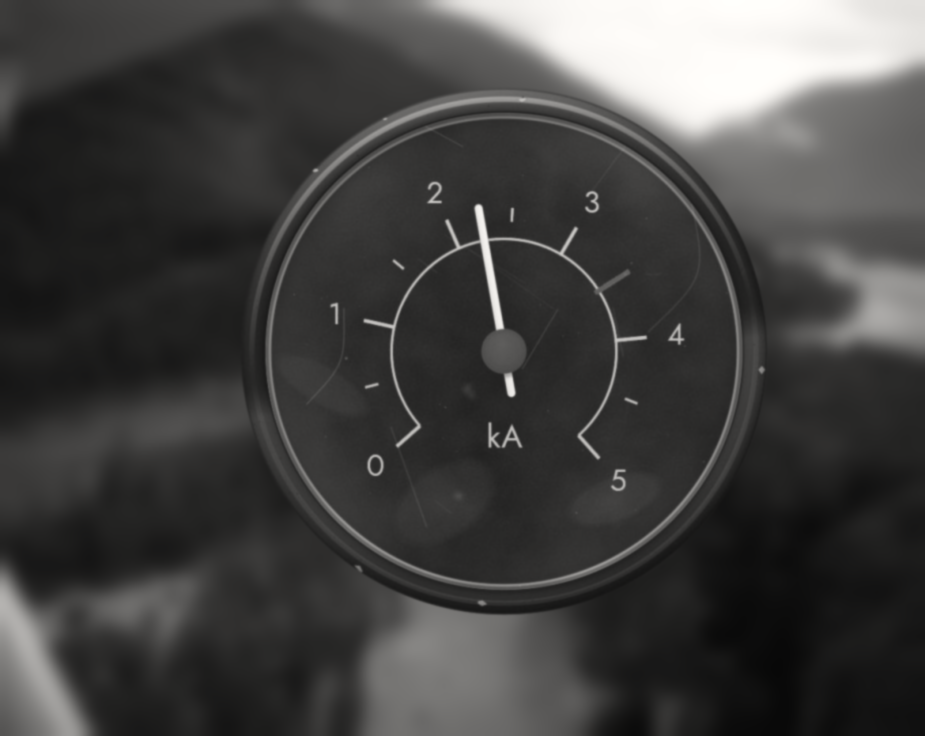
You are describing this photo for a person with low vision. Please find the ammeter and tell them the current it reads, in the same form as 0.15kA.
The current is 2.25kA
